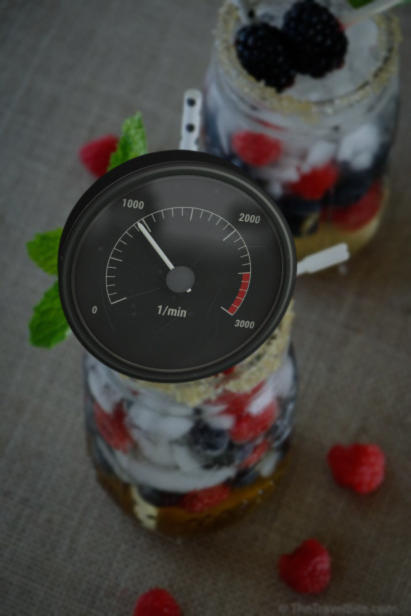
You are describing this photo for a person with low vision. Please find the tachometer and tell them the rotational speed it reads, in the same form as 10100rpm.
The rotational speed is 950rpm
